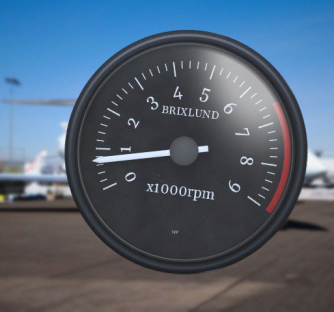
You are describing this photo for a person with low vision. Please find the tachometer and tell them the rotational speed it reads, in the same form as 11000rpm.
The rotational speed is 700rpm
